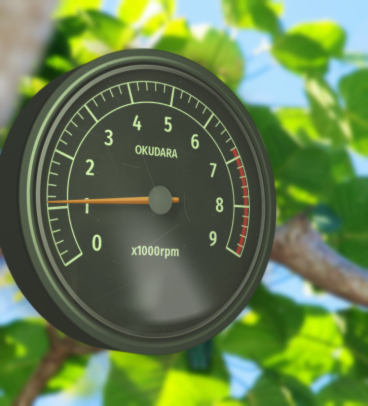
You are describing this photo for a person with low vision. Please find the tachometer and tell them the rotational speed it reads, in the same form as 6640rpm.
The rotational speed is 1100rpm
